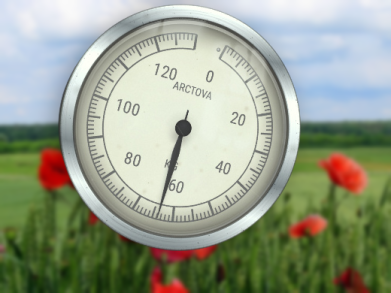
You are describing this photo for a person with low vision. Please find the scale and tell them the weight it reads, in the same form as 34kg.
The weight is 64kg
